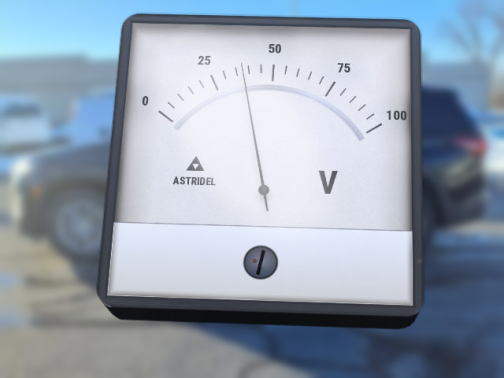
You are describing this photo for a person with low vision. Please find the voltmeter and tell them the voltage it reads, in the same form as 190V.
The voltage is 37.5V
